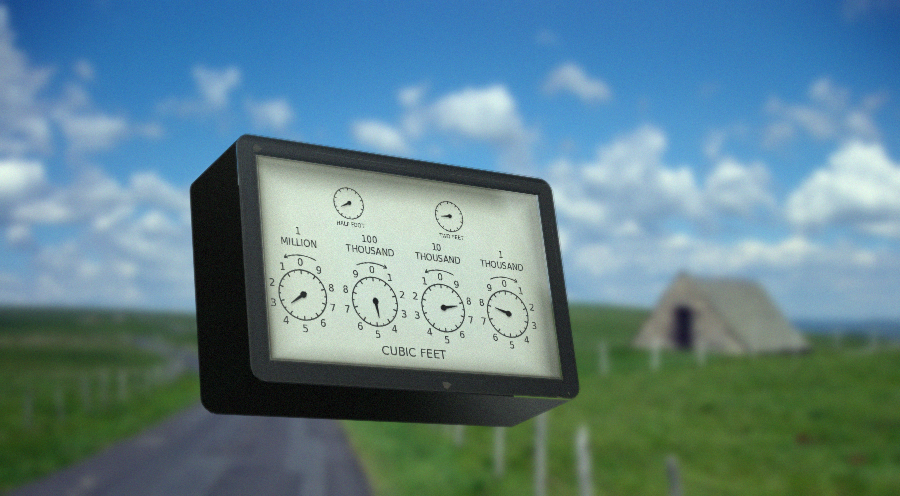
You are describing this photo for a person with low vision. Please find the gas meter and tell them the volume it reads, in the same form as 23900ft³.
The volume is 347800ft³
